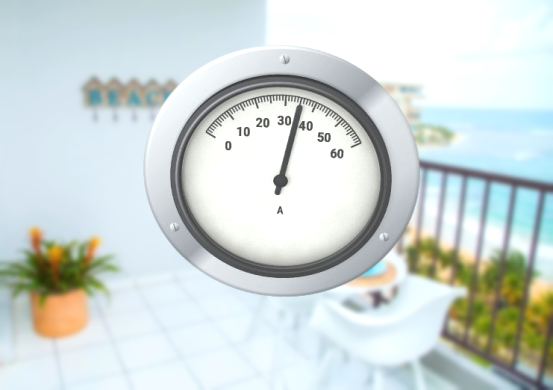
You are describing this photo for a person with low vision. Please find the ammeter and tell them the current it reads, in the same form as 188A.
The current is 35A
